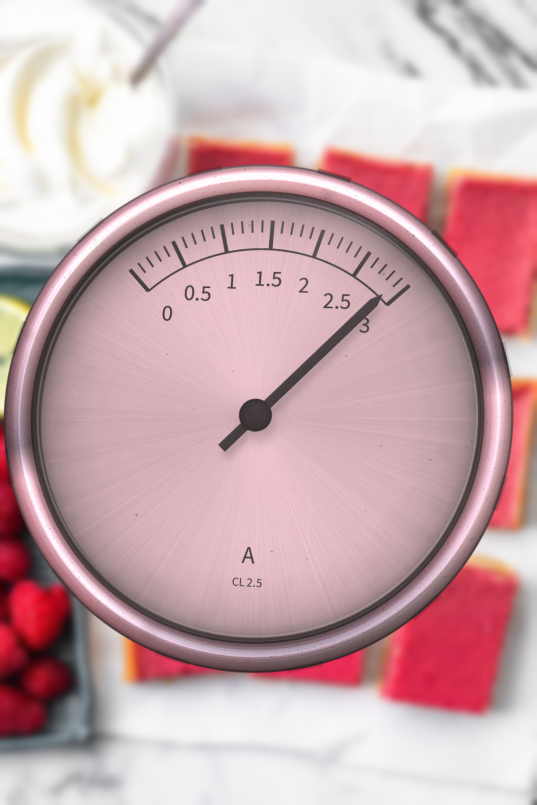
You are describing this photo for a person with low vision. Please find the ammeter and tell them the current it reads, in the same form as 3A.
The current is 2.9A
